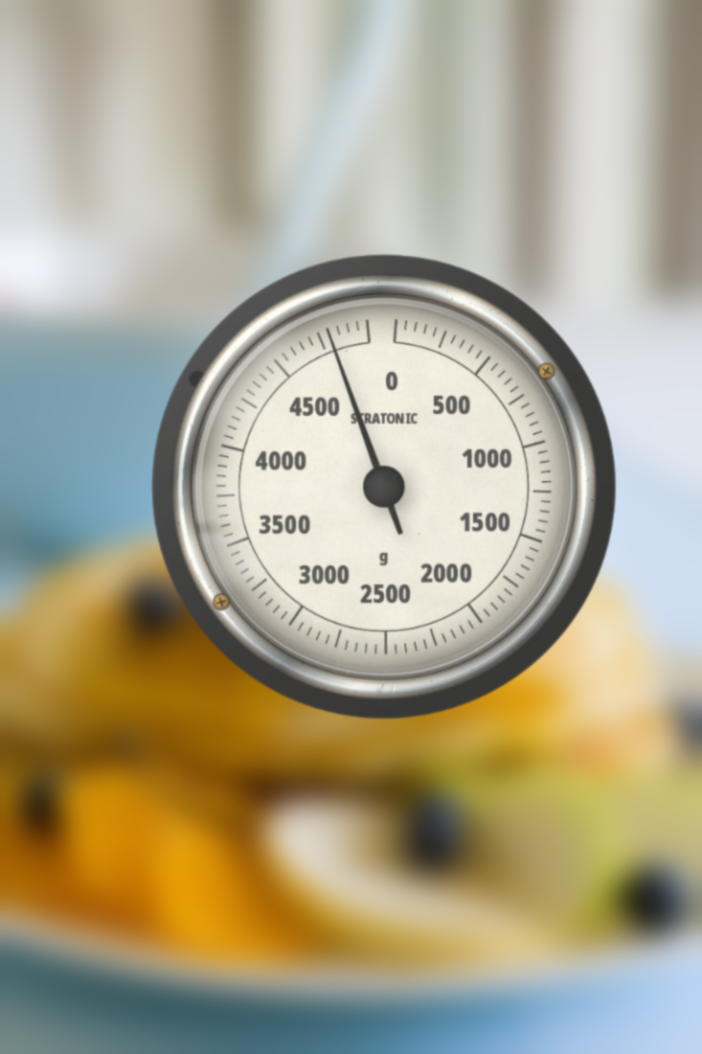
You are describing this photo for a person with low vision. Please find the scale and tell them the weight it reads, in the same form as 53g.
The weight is 4800g
